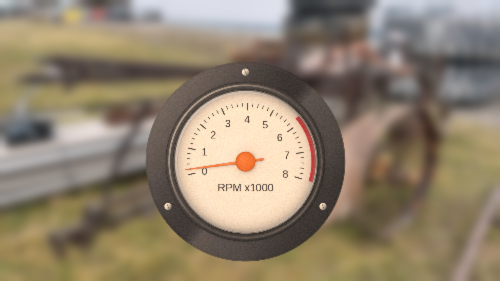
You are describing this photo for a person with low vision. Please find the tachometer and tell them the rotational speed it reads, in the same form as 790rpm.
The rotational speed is 200rpm
